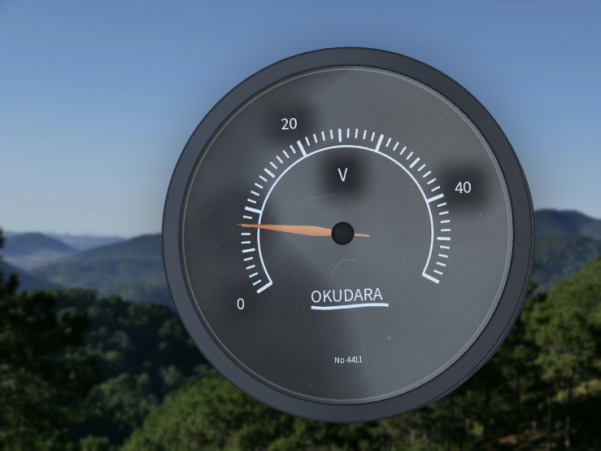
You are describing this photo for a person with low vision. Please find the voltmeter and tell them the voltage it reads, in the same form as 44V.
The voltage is 8V
